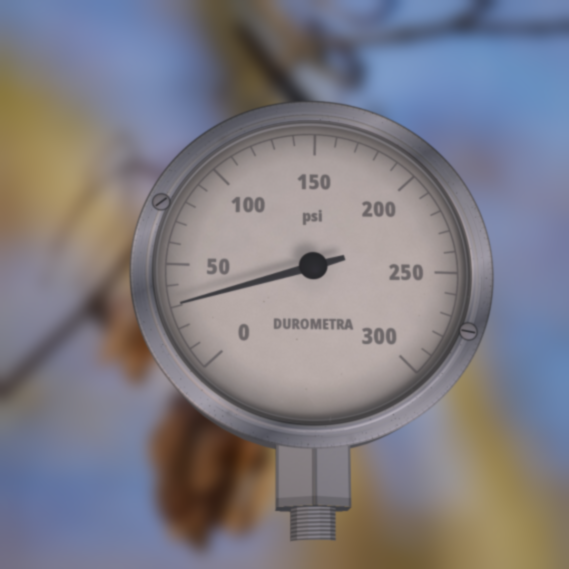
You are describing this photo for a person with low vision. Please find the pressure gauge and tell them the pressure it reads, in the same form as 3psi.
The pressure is 30psi
